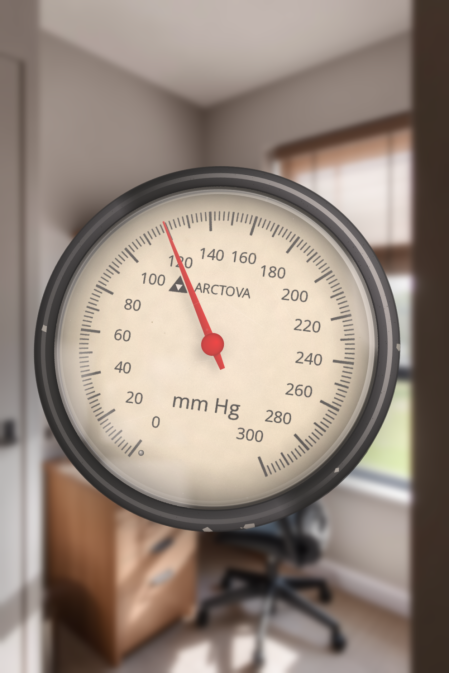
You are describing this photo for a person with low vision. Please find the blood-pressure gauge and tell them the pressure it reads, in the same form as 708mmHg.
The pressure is 120mmHg
